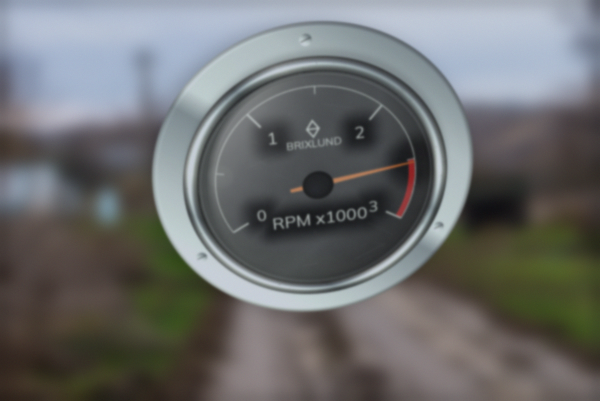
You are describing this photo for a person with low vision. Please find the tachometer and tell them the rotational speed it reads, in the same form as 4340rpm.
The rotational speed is 2500rpm
